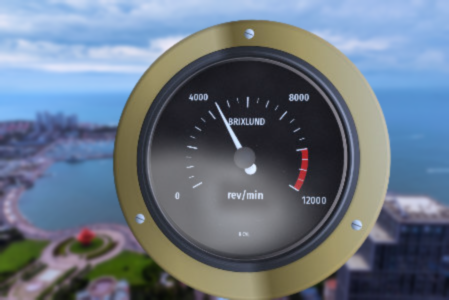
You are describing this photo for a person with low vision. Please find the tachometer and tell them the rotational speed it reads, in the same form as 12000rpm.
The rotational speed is 4500rpm
